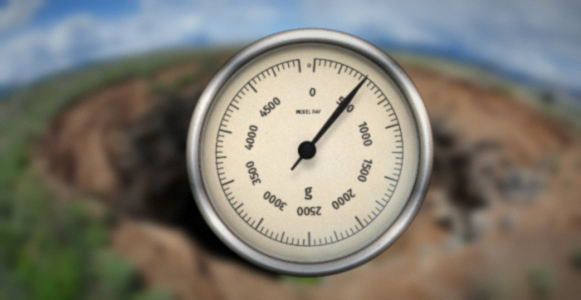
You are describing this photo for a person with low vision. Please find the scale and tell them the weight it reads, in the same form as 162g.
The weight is 500g
